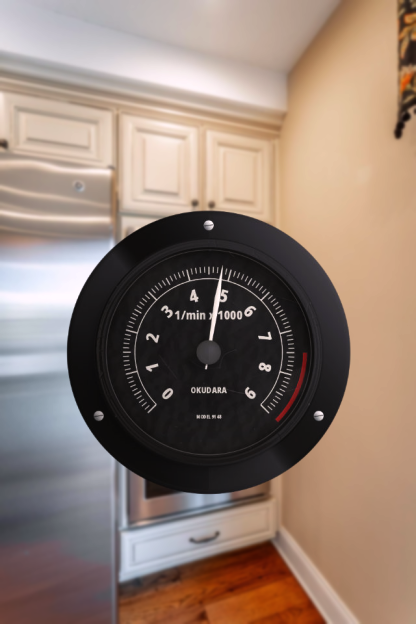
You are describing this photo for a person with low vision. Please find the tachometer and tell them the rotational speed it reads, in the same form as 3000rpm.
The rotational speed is 4800rpm
